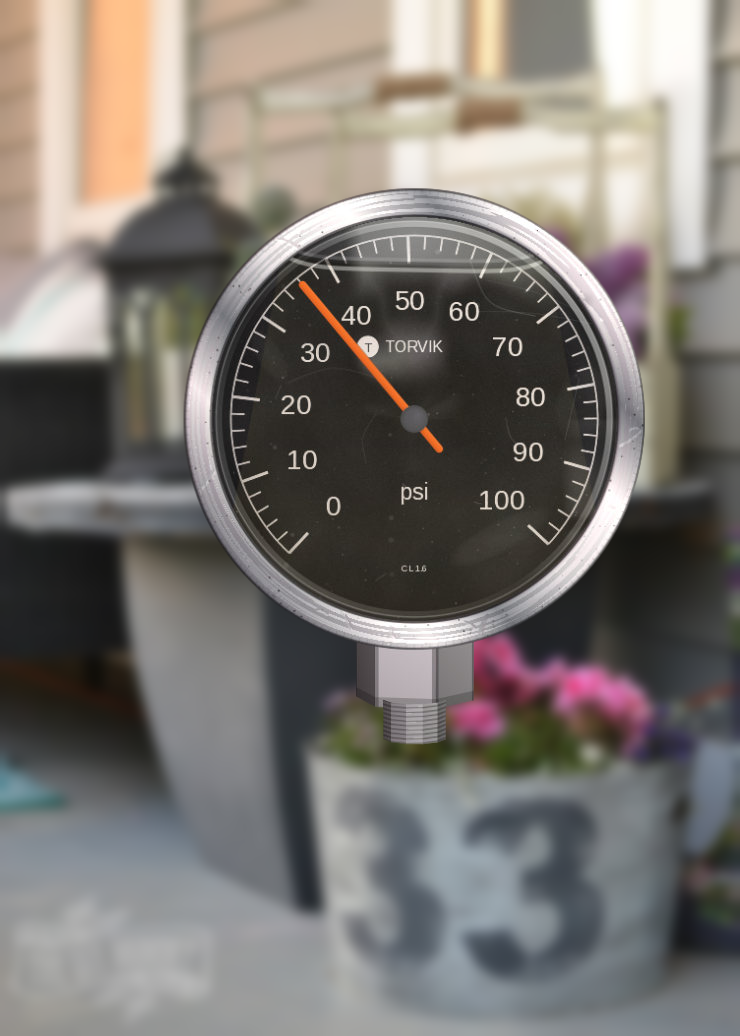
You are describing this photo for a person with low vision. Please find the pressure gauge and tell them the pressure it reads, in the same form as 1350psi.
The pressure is 36psi
